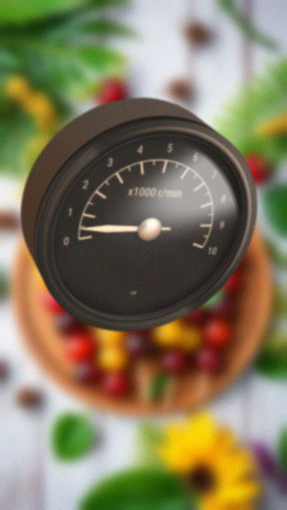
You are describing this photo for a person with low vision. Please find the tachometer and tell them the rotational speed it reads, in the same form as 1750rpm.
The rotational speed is 500rpm
